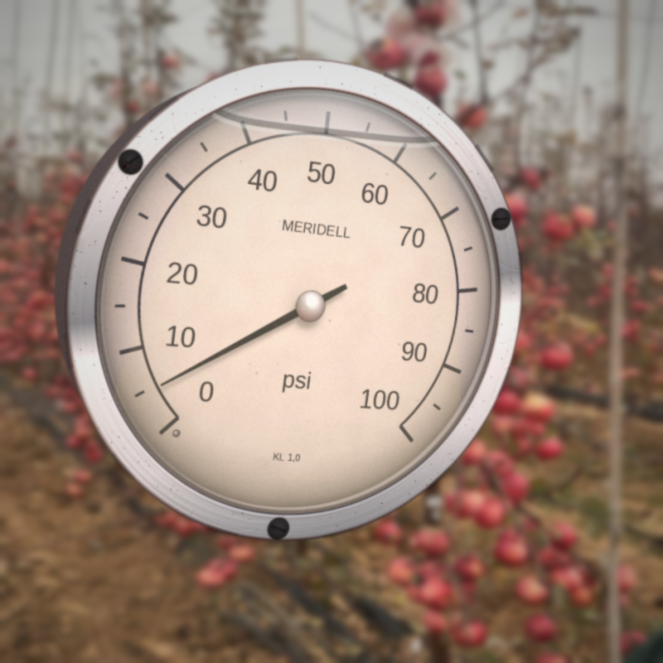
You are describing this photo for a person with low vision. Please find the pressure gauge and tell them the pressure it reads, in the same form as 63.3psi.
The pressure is 5psi
